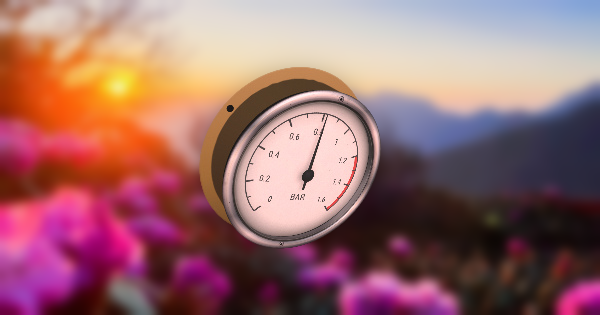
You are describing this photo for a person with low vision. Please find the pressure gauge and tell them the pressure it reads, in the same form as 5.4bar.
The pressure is 0.8bar
